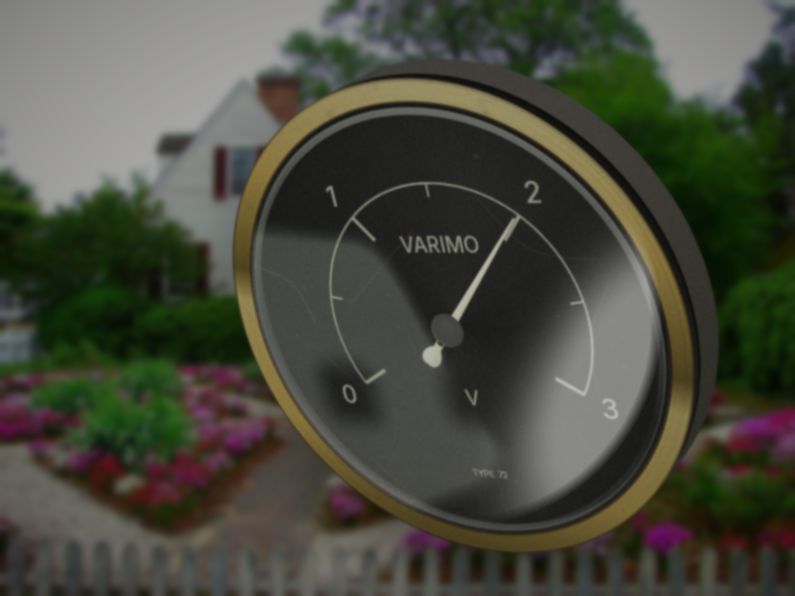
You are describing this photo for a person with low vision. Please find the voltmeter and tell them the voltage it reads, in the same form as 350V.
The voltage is 2V
